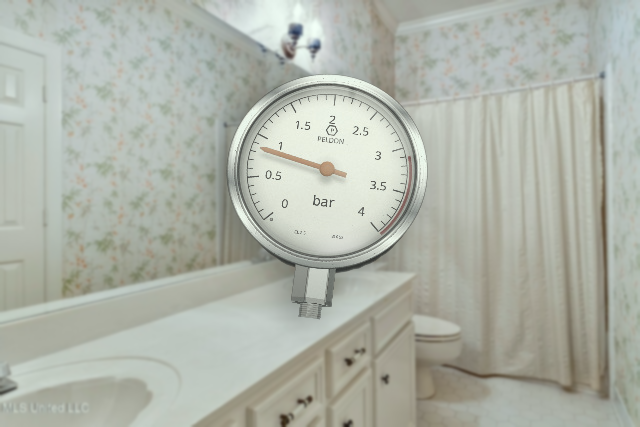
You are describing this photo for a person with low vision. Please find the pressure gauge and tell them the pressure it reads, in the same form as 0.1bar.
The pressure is 0.85bar
